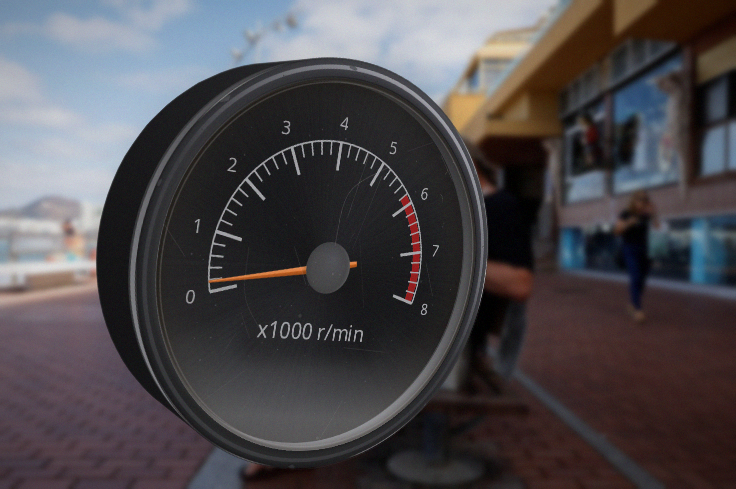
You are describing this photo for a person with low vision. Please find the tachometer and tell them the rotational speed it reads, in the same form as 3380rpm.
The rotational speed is 200rpm
